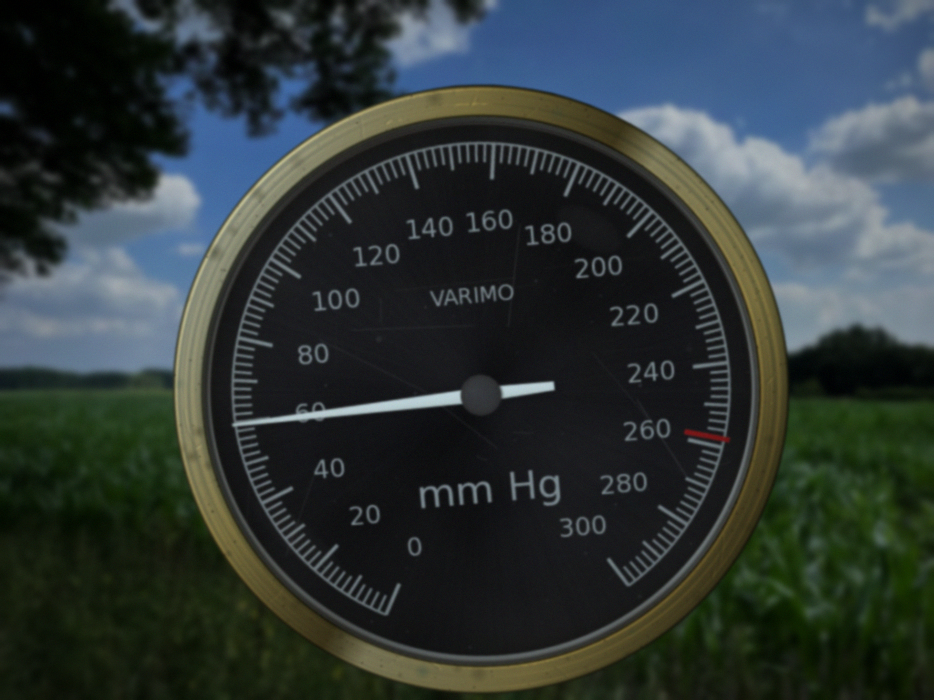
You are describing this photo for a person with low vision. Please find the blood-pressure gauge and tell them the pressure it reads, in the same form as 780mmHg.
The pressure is 60mmHg
